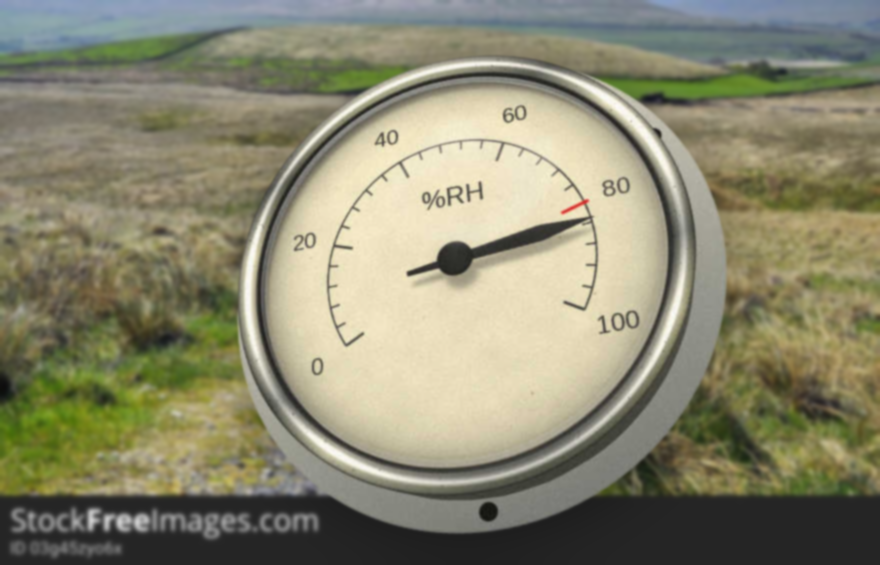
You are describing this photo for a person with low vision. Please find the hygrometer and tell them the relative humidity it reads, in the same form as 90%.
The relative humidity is 84%
